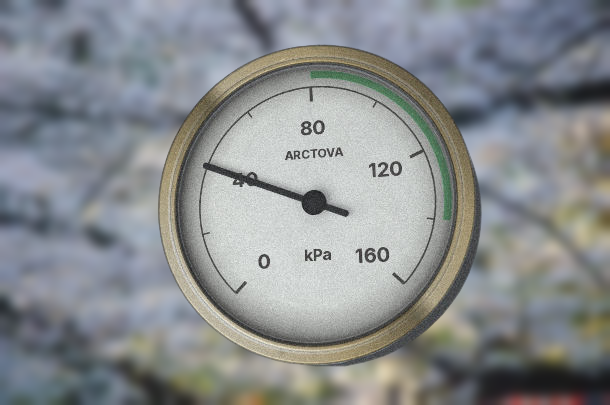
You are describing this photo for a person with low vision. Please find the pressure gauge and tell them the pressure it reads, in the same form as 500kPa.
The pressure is 40kPa
